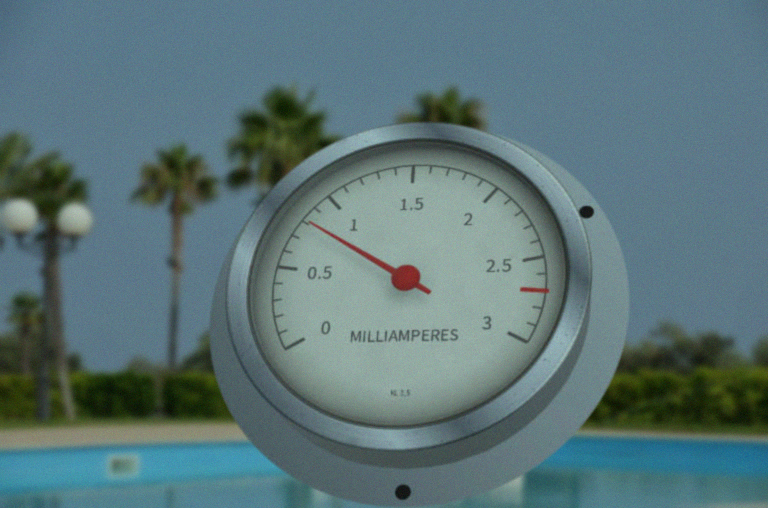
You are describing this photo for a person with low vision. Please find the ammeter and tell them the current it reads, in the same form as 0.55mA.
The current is 0.8mA
